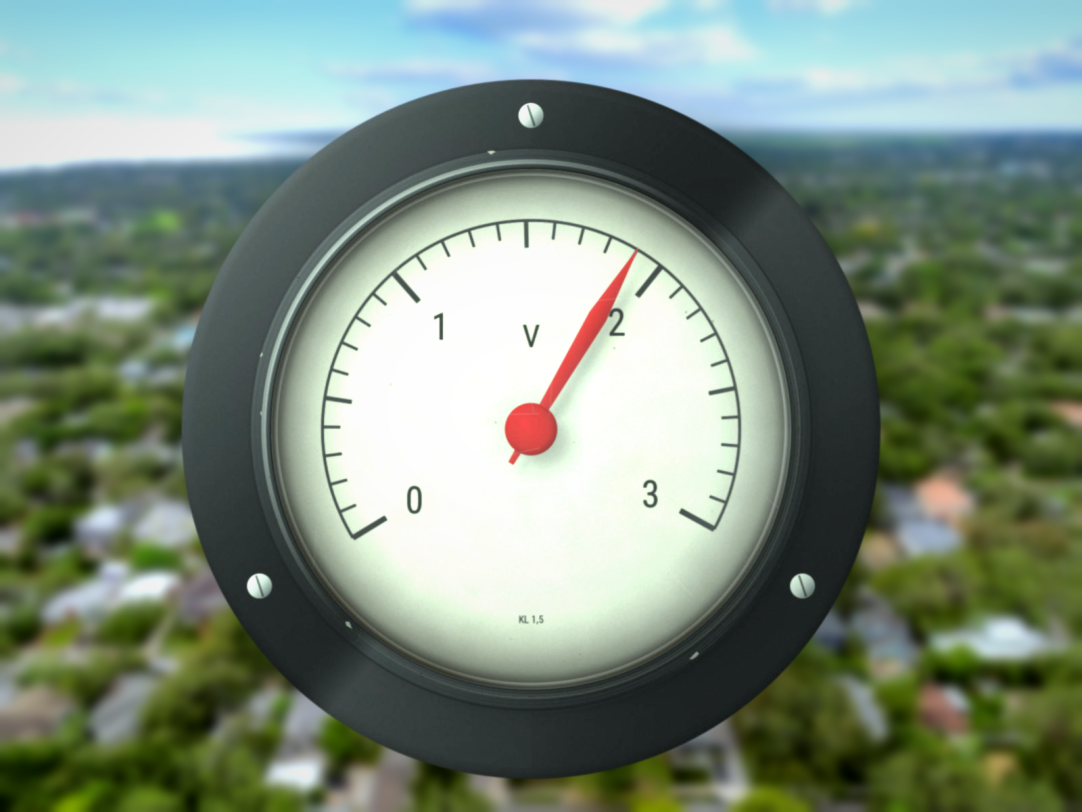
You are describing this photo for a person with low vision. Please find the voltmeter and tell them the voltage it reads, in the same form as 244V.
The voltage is 1.9V
